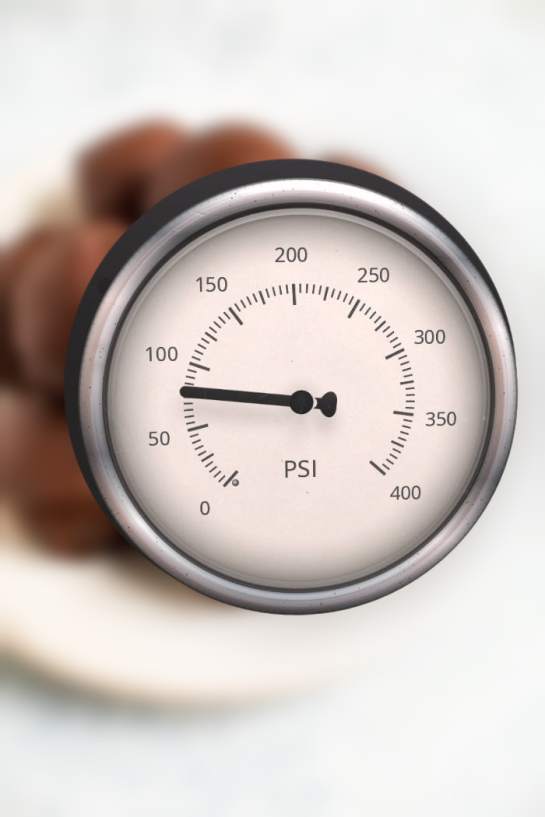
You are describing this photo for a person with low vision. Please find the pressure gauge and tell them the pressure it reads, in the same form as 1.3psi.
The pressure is 80psi
